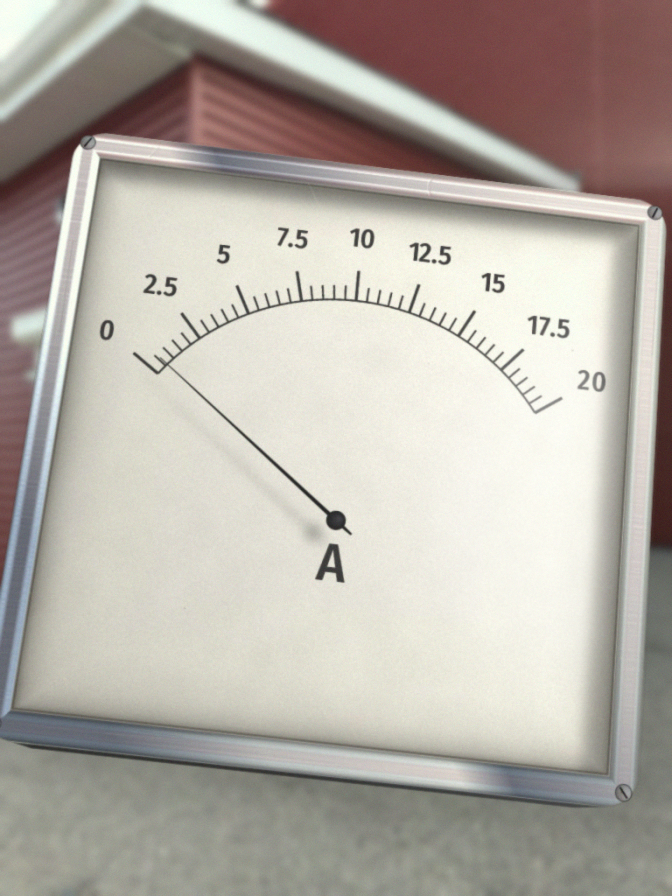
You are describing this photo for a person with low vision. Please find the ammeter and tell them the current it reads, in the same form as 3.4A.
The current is 0.5A
